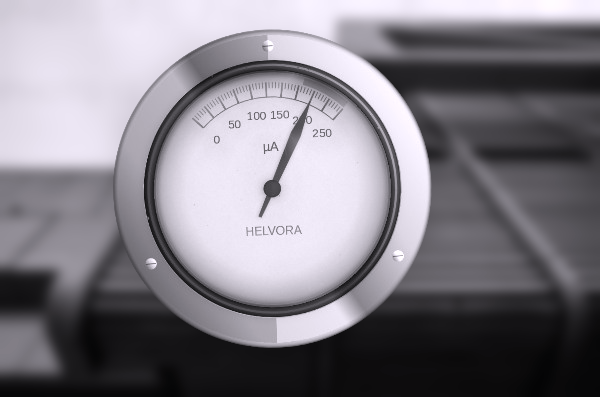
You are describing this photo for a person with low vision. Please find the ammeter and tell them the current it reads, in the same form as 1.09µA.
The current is 200µA
